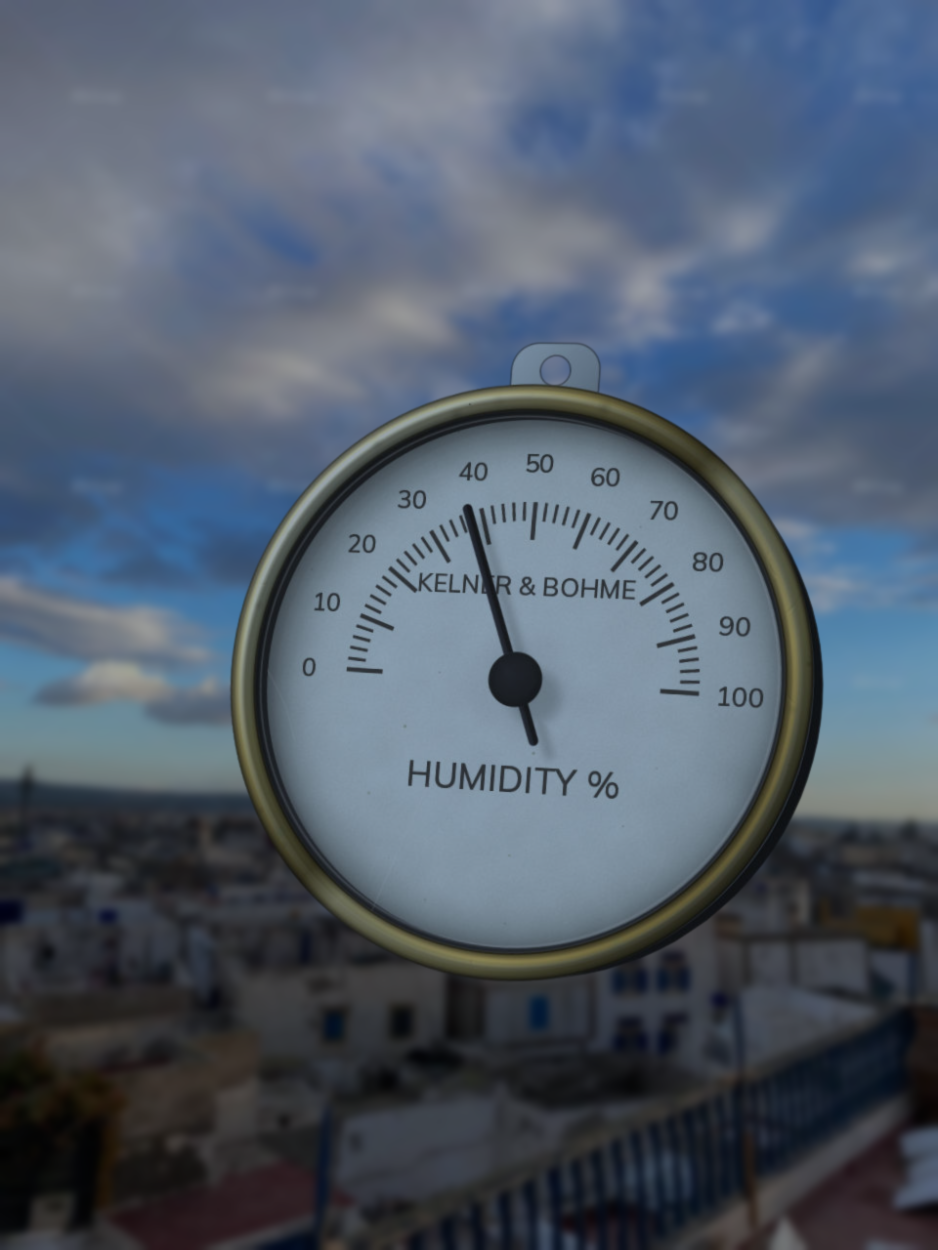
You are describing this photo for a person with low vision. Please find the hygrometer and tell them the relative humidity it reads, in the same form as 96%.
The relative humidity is 38%
